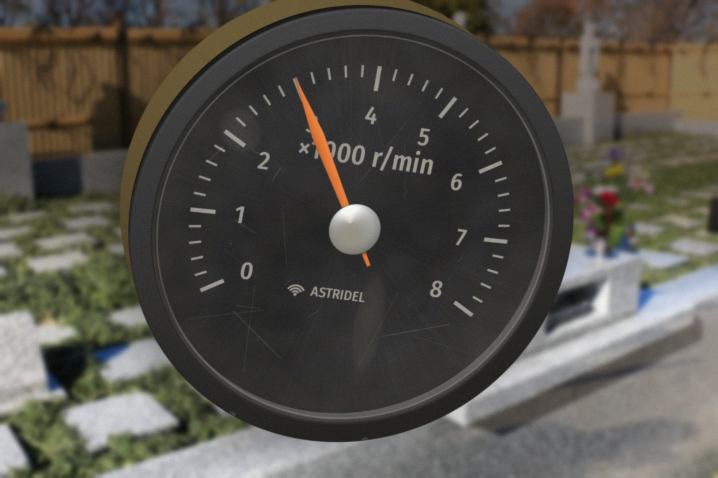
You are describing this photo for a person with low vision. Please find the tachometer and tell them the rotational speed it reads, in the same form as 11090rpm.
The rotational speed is 3000rpm
